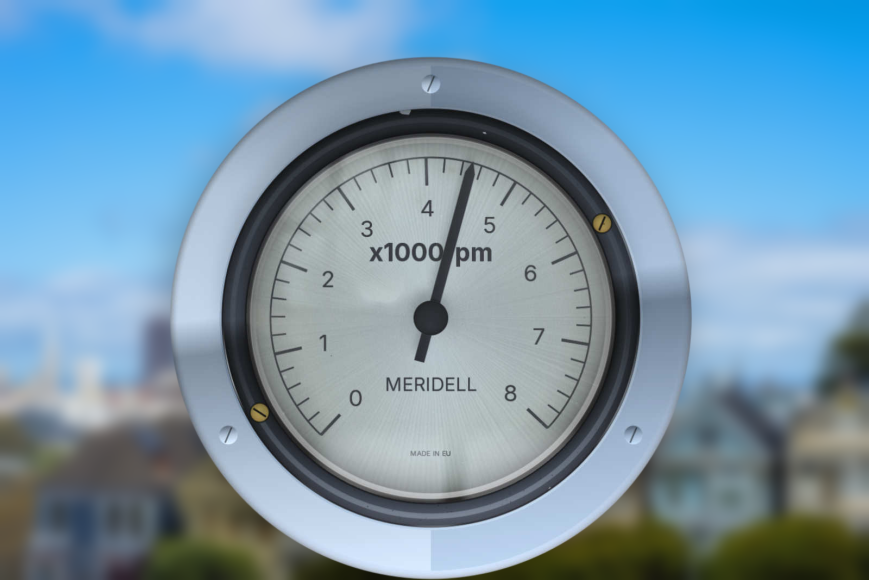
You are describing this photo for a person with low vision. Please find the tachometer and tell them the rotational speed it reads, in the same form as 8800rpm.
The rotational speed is 4500rpm
